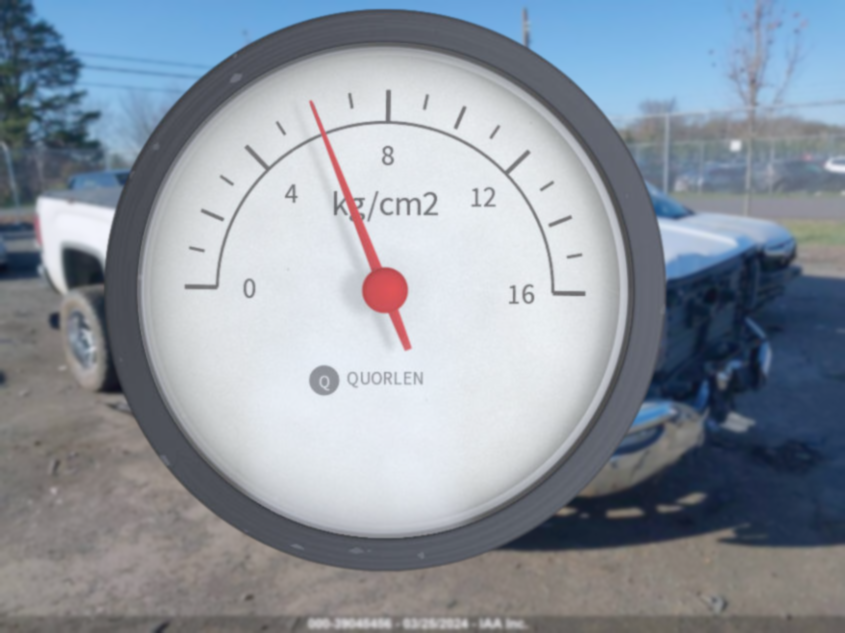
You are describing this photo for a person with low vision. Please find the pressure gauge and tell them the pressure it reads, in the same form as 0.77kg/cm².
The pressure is 6kg/cm²
